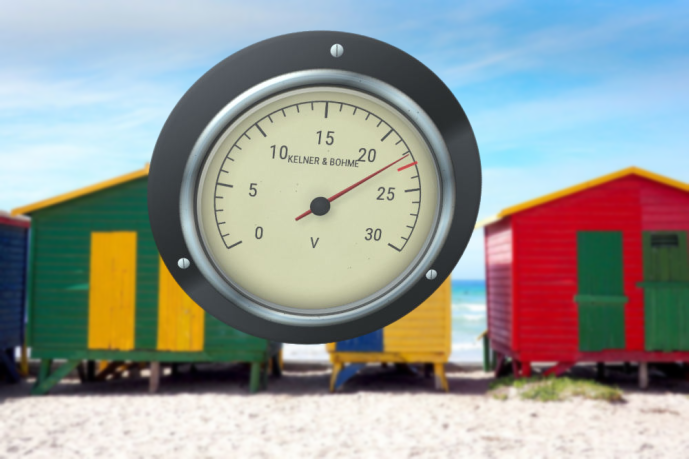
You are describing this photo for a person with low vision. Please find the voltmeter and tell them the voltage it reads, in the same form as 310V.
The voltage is 22V
